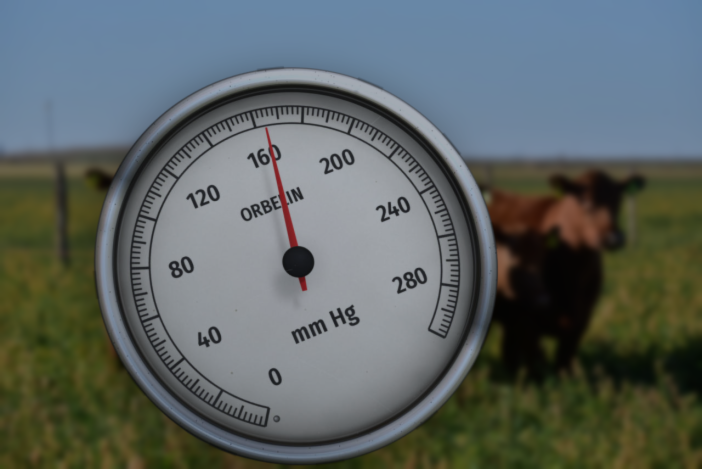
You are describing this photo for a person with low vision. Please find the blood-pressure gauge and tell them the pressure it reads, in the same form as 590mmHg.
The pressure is 164mmHg
